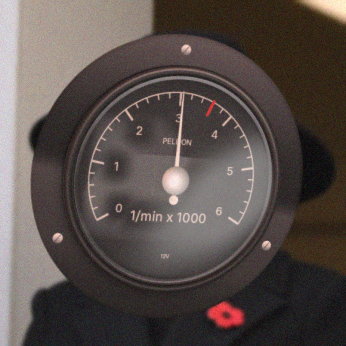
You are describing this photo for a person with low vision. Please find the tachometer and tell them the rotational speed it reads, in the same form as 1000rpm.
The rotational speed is 3000rpm
